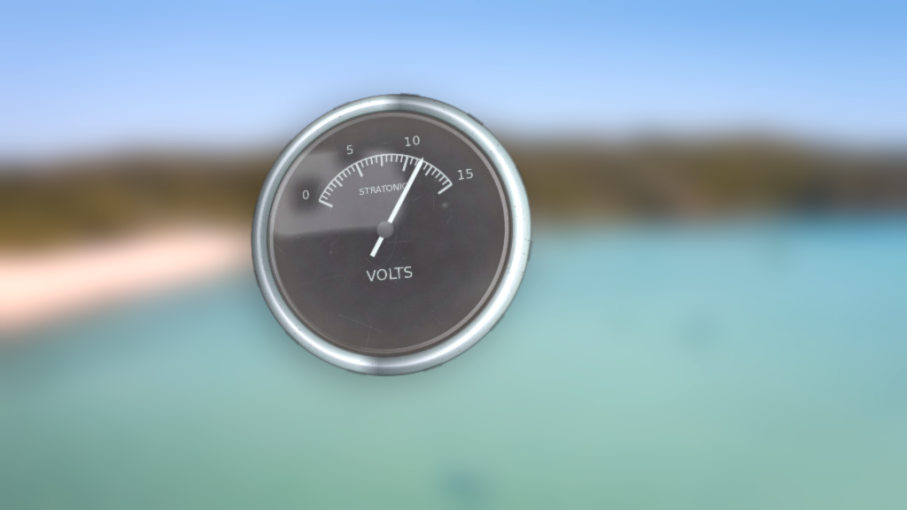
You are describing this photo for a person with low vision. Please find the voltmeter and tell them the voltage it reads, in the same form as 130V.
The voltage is 11.5V
